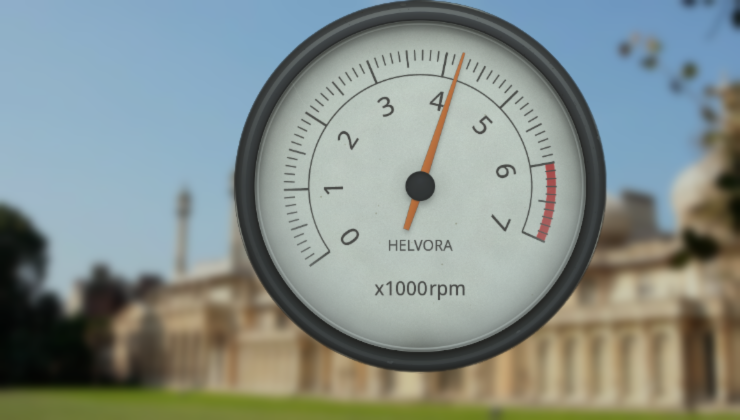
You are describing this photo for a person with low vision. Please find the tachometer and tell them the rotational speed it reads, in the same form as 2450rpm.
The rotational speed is 4200rpm
